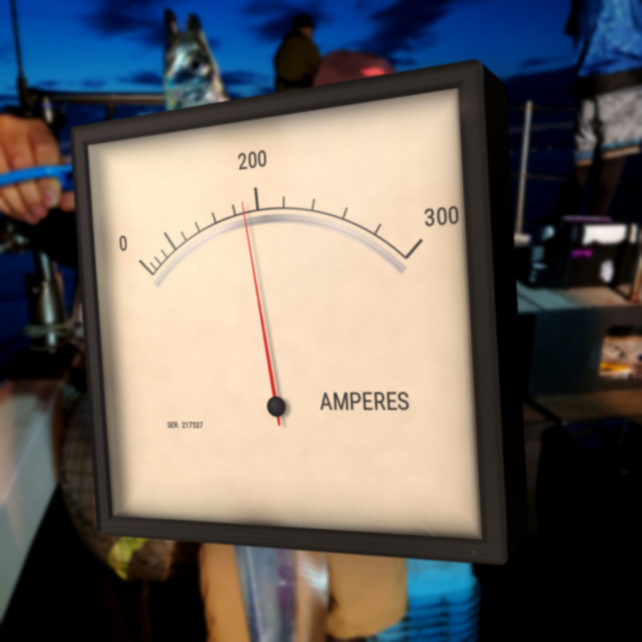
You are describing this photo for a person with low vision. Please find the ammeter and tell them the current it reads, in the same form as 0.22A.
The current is 190A
